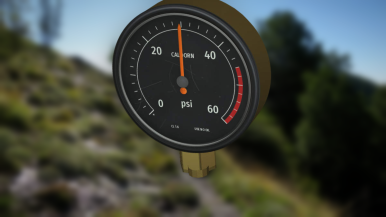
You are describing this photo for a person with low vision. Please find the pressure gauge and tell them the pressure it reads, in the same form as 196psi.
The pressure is 30psi
